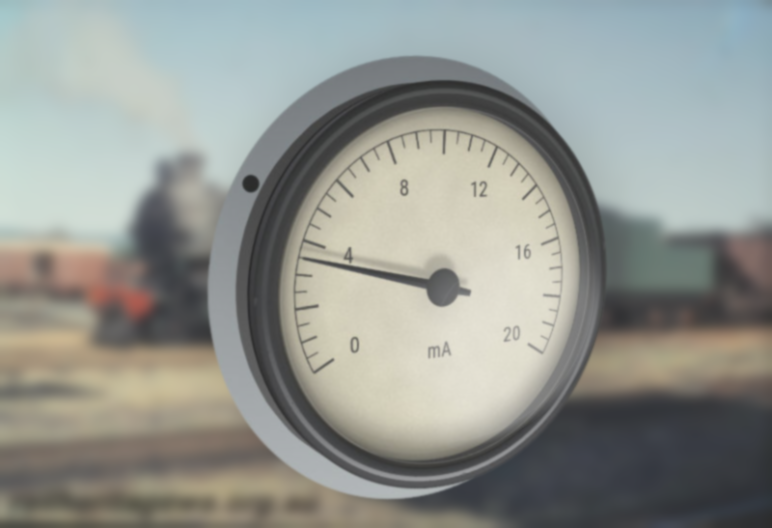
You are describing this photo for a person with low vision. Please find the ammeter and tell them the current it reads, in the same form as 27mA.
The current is 3.5mA
